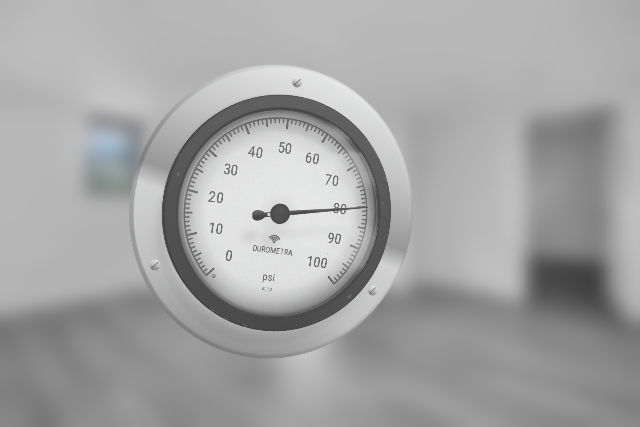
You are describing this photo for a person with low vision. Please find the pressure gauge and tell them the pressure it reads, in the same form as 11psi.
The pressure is 80psi
